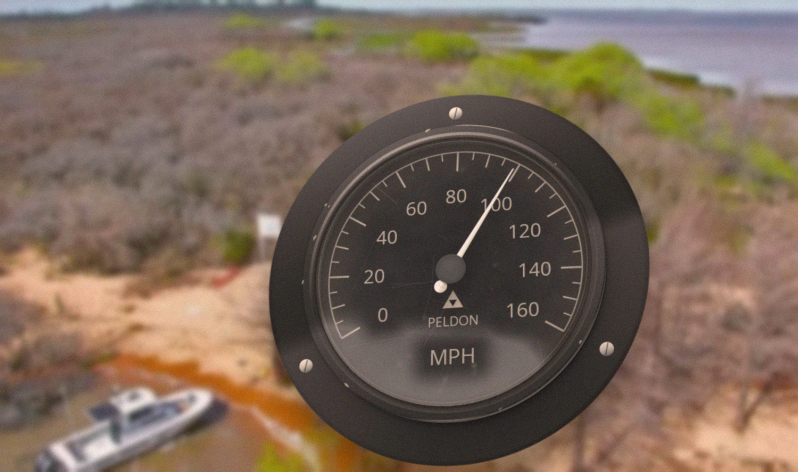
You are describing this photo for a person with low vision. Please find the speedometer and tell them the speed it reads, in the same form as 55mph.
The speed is 100mph
